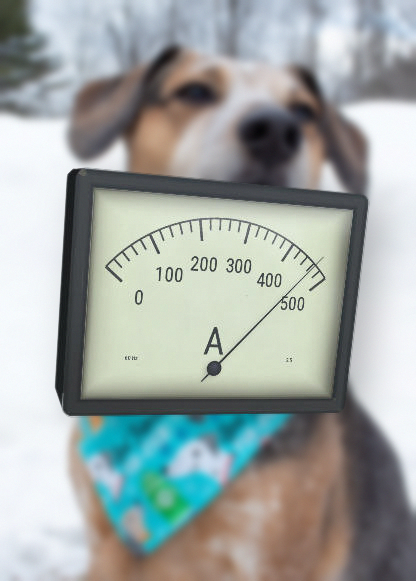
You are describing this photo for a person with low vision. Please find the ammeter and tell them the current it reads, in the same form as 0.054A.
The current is 460A
